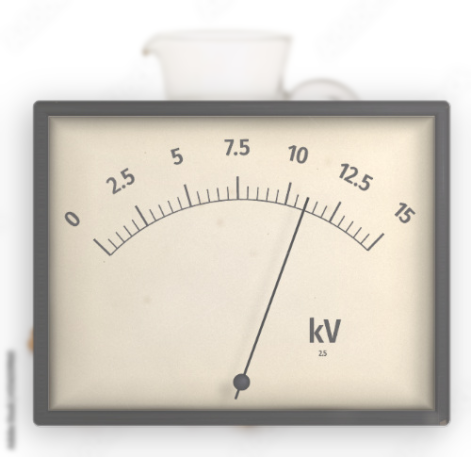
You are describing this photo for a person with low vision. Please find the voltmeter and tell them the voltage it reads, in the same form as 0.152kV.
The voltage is 11kV
